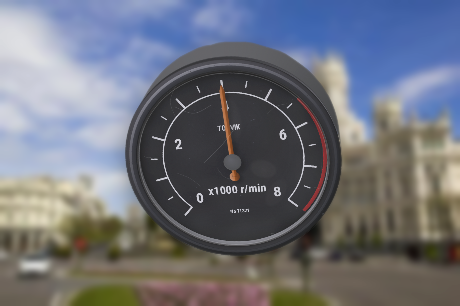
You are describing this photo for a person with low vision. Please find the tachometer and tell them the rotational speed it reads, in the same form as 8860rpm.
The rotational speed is 4000rpm
